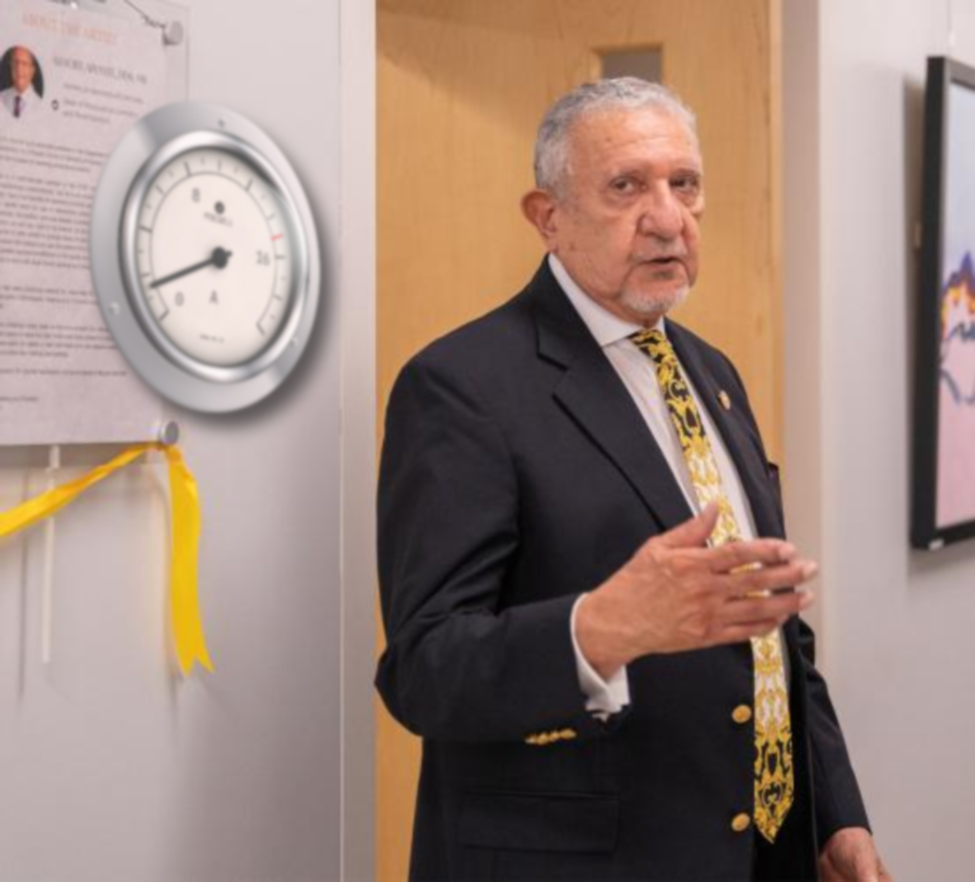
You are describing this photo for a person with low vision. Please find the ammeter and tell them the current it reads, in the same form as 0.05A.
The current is 1.5A
